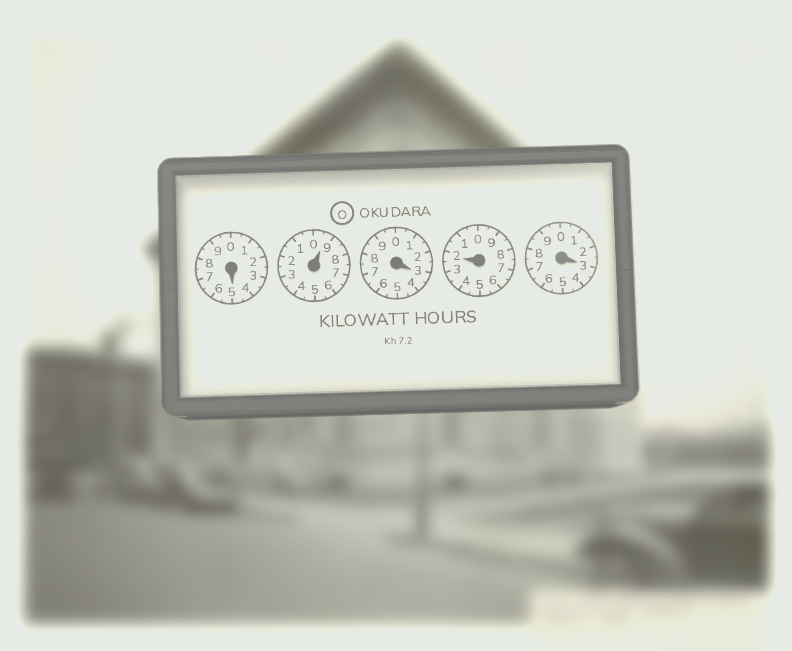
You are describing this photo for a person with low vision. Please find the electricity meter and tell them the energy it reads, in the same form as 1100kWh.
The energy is 49323kWh
